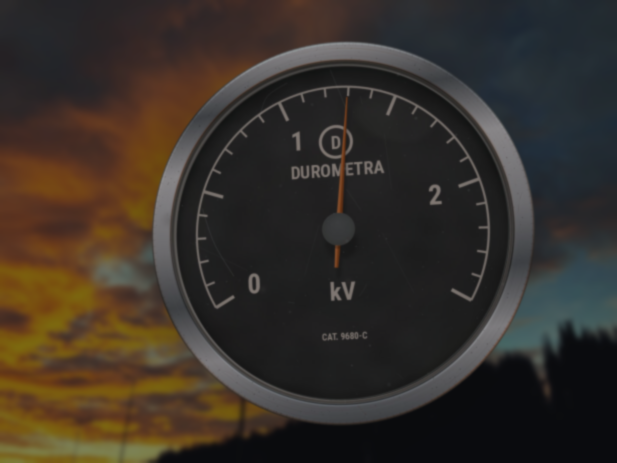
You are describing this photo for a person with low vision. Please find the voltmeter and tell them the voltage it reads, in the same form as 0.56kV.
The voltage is 1.3kV
